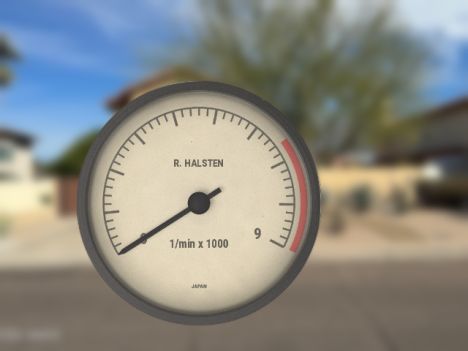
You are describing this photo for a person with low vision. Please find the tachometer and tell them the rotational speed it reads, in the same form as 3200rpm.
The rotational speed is 0rpm
